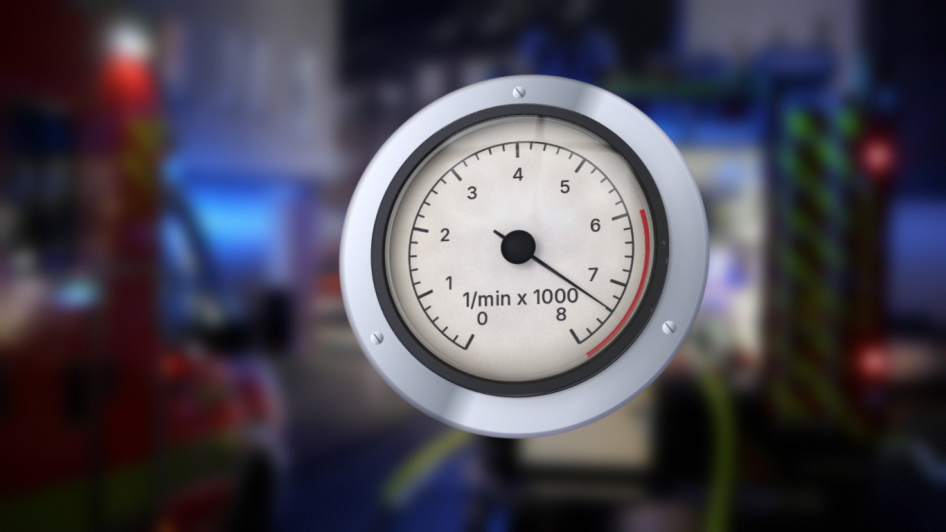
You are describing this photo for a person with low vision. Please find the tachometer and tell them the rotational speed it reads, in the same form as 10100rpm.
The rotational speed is 7400rpm
